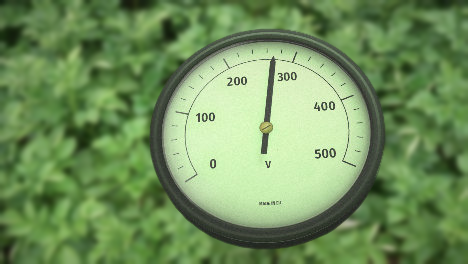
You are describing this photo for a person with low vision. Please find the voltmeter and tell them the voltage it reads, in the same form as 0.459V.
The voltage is 270V
